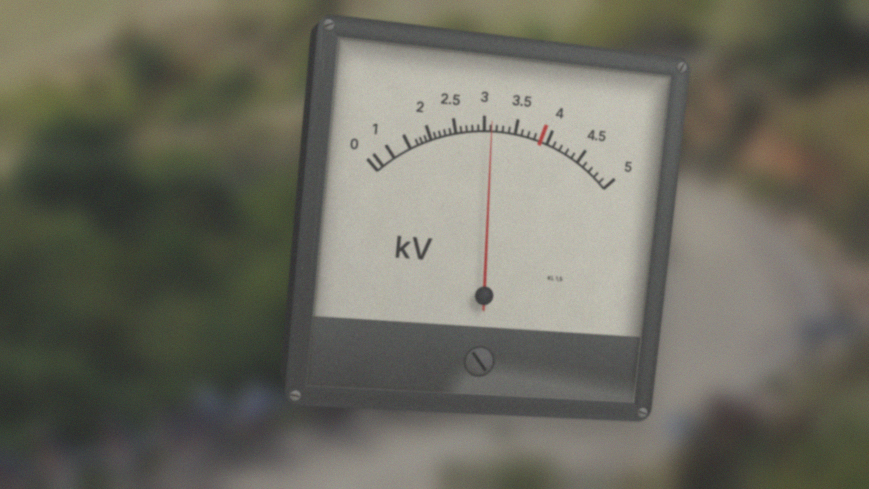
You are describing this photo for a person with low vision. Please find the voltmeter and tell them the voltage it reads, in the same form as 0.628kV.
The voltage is 3.1kV
